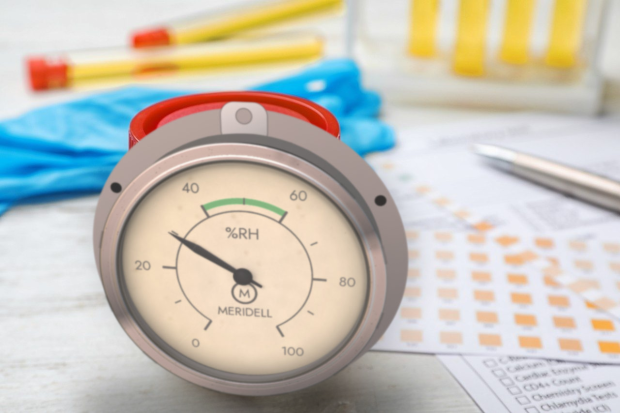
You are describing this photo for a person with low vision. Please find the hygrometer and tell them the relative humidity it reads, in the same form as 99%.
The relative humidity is 30%
